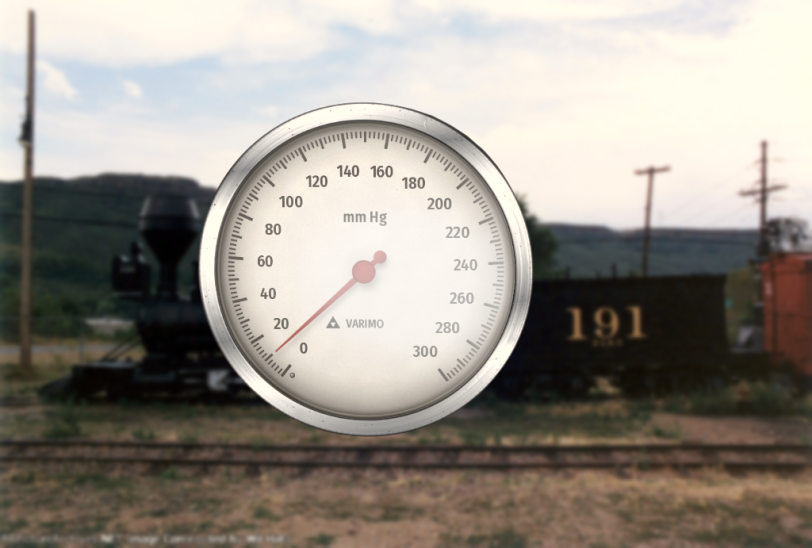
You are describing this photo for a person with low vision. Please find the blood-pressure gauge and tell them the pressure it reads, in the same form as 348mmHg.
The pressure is 10mmHg
